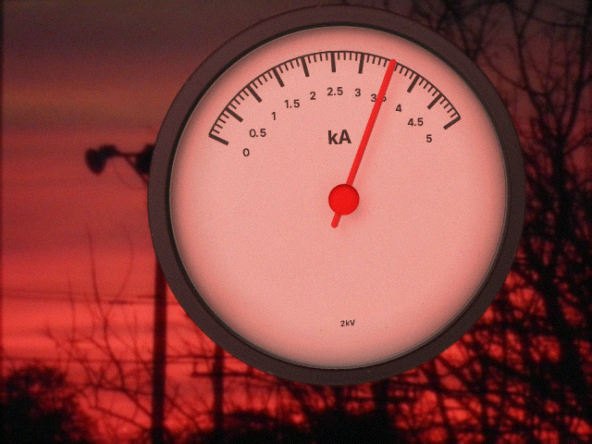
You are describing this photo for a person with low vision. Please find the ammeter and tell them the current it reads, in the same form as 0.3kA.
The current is 3.5kA
